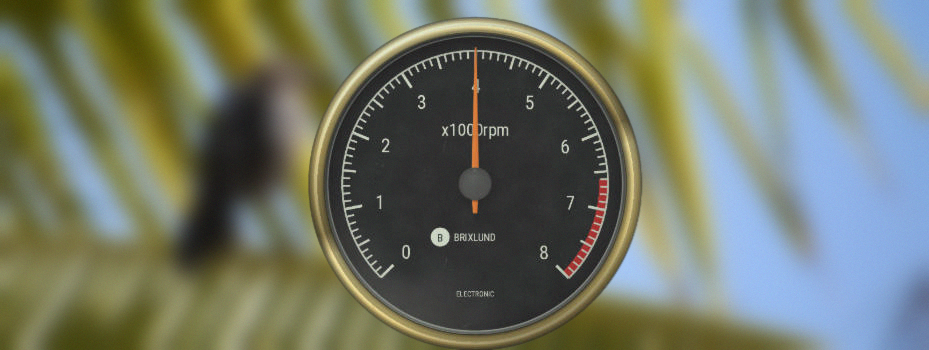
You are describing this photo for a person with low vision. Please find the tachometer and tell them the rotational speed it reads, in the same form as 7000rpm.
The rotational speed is 4000rpm
